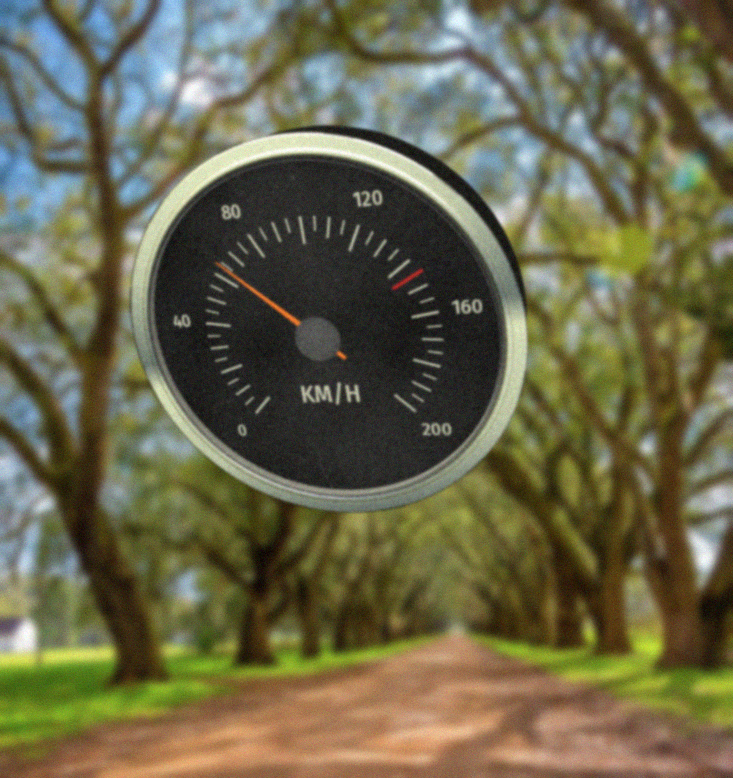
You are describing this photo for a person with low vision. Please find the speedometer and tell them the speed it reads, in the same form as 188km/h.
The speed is 65km/h
